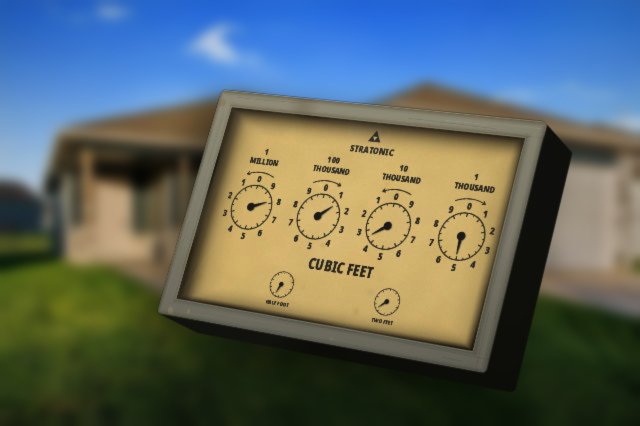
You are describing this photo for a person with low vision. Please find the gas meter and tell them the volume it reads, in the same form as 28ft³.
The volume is 813500ft³
